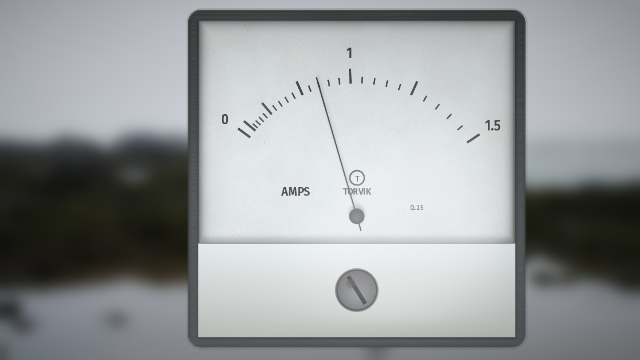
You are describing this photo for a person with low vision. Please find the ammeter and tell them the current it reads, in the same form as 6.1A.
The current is 0.85A
